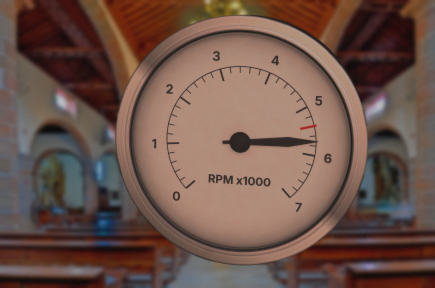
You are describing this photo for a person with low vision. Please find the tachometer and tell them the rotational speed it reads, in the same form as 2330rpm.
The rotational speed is 5700rpm
